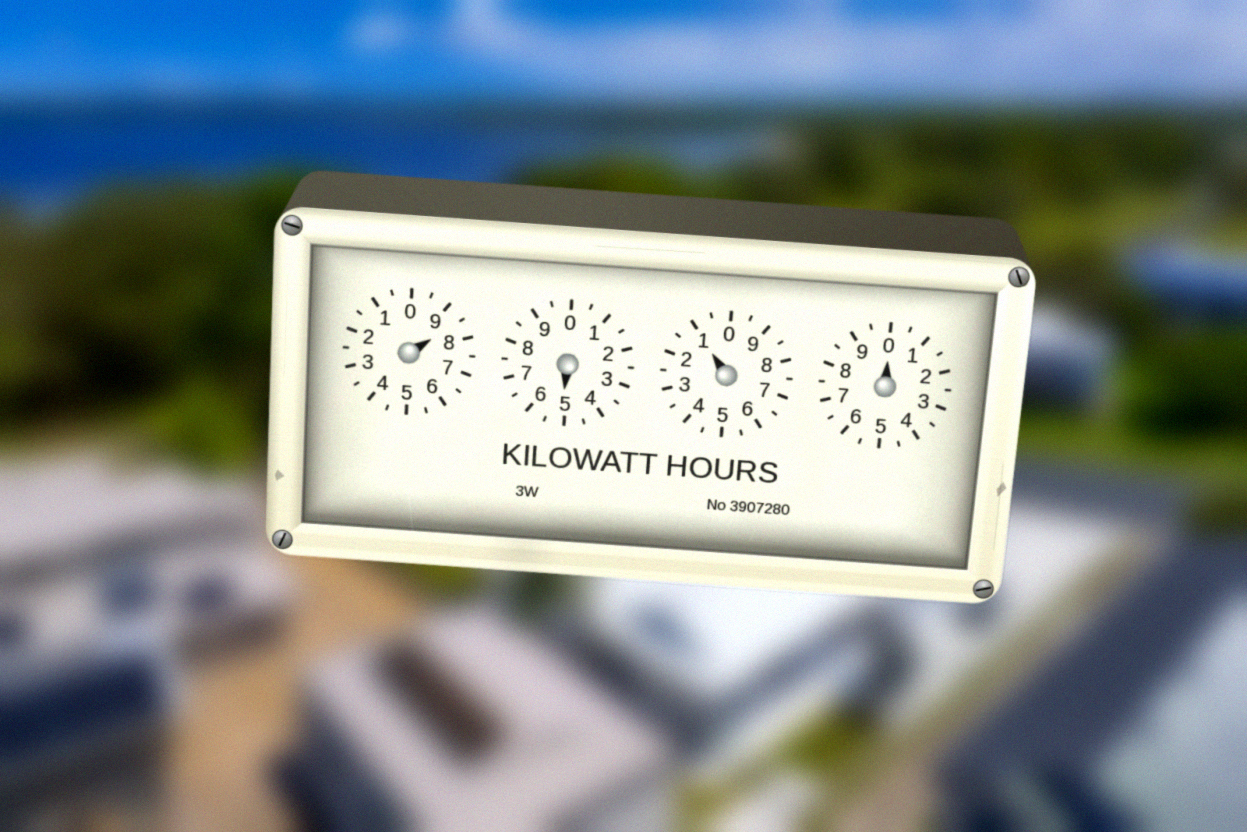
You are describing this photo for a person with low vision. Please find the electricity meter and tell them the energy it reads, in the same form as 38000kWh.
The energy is 8510kWh
